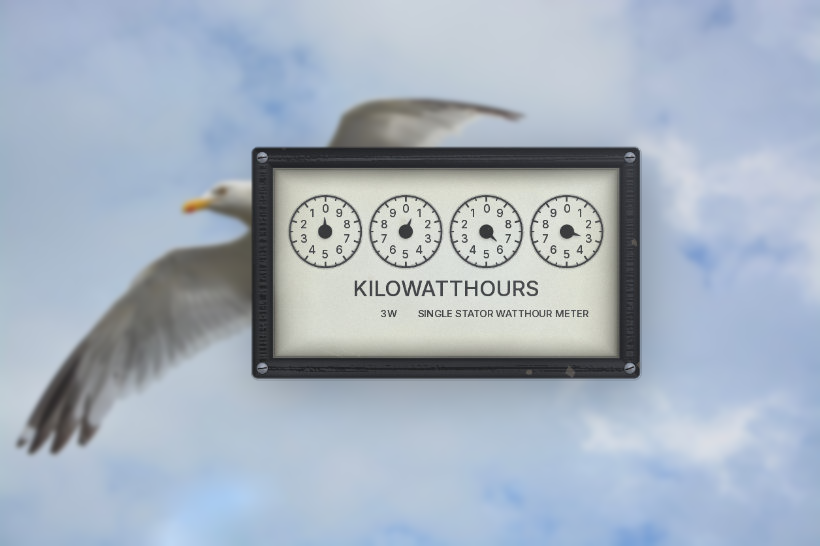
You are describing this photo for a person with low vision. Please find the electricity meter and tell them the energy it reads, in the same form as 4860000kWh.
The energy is 63kWh
